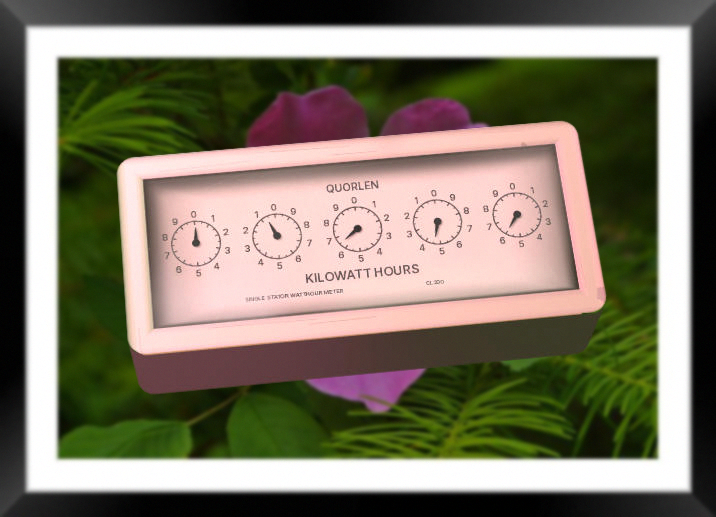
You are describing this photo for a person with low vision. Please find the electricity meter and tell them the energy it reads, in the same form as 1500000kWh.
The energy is 646kWh
